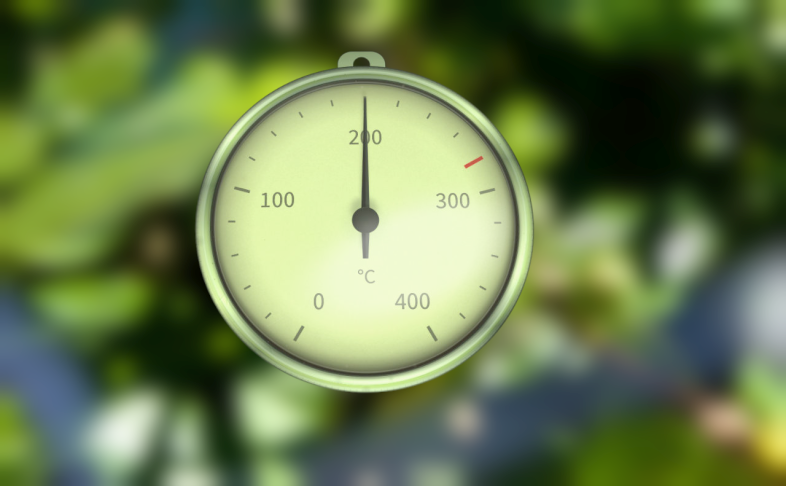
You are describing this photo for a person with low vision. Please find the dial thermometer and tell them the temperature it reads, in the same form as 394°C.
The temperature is 200°C
